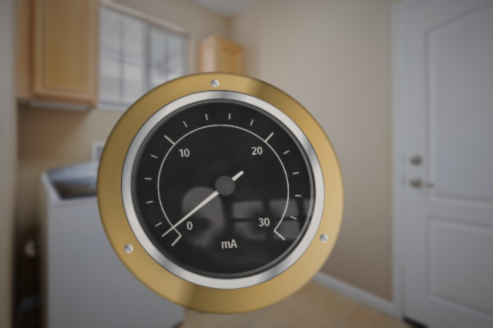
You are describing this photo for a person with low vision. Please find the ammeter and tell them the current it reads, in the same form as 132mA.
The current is 1mA
